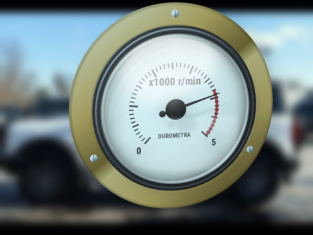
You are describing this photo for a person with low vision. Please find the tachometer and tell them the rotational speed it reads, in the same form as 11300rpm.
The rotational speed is 3900rpm
